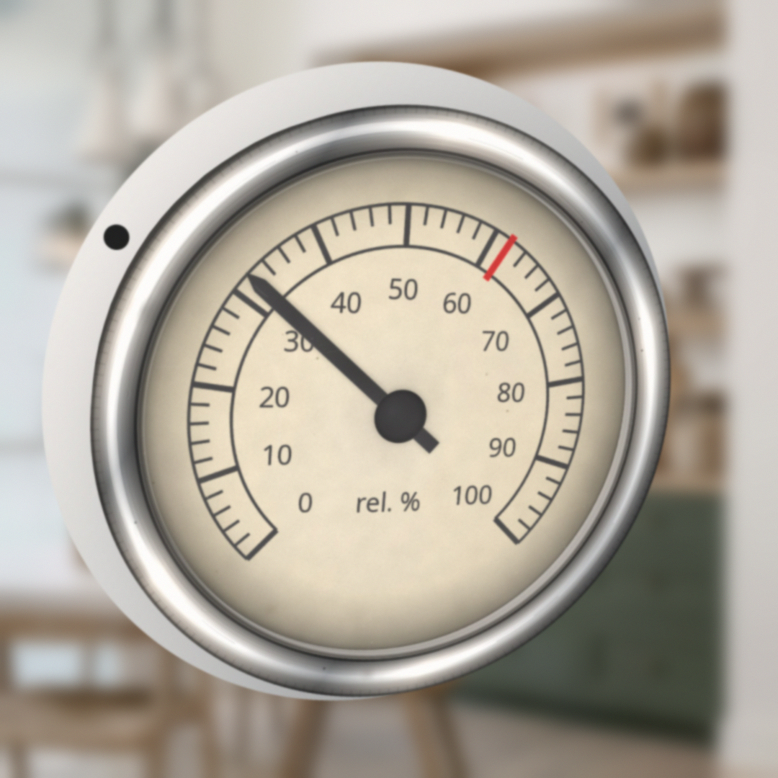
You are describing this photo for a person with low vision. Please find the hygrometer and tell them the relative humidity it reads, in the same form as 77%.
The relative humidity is 32%
